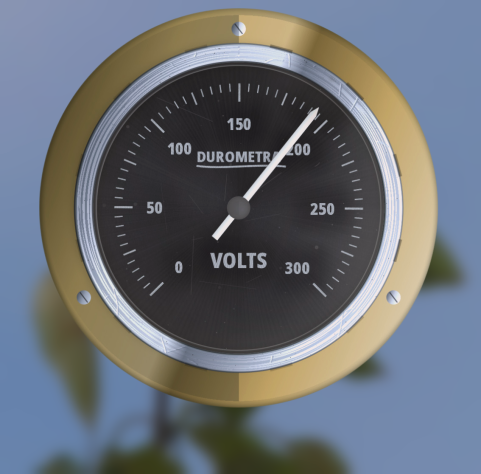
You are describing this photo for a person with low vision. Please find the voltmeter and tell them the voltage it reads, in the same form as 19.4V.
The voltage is 192.5V
